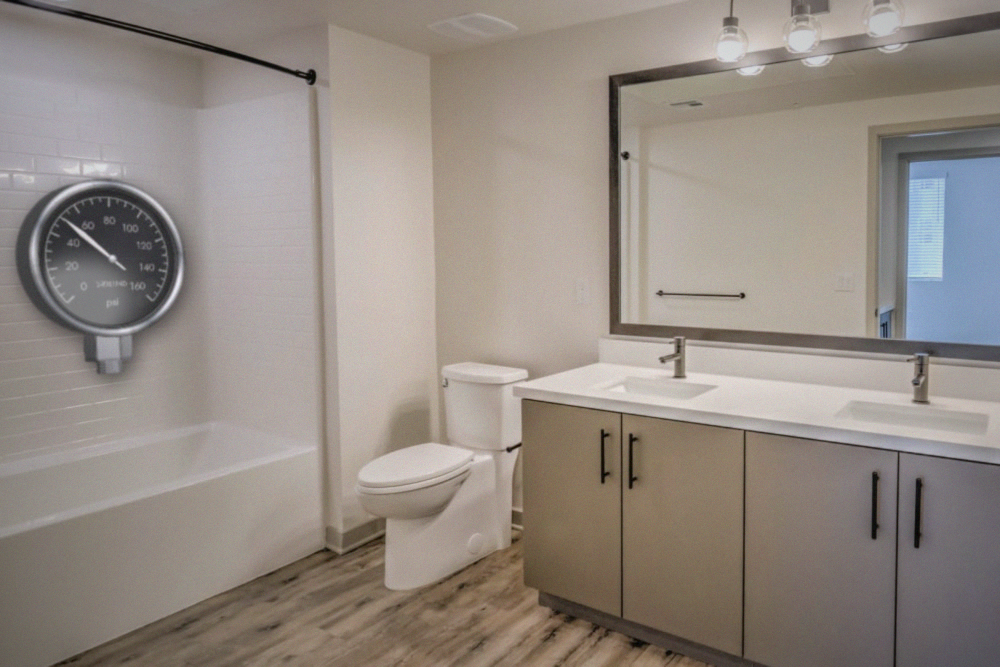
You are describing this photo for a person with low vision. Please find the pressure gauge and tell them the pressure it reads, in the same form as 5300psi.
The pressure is 50psi
